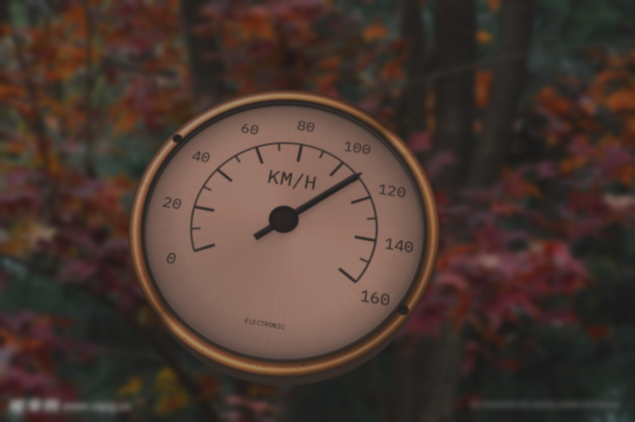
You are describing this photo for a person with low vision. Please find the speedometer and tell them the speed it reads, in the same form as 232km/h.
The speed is 110km/h
